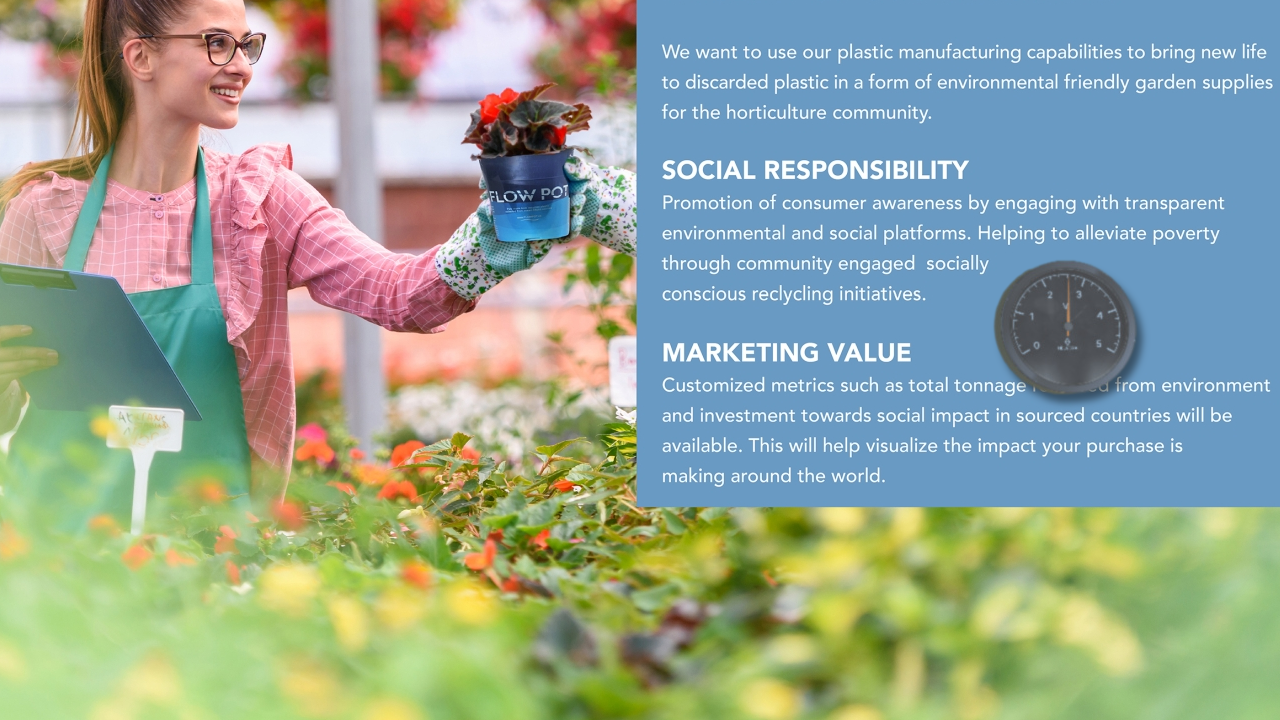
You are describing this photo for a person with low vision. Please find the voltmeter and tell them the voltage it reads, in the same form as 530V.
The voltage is 2.6V
